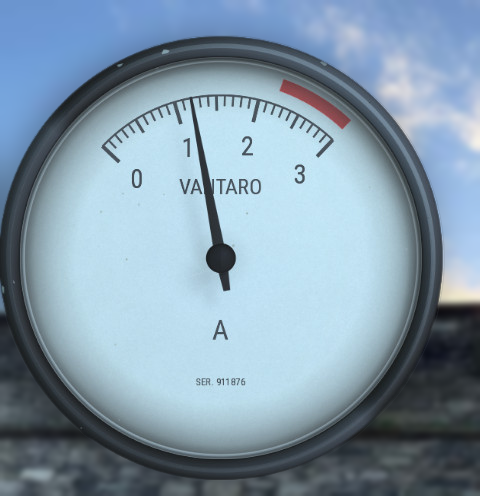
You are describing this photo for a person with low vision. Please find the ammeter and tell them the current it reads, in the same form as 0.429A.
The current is 1.2A
